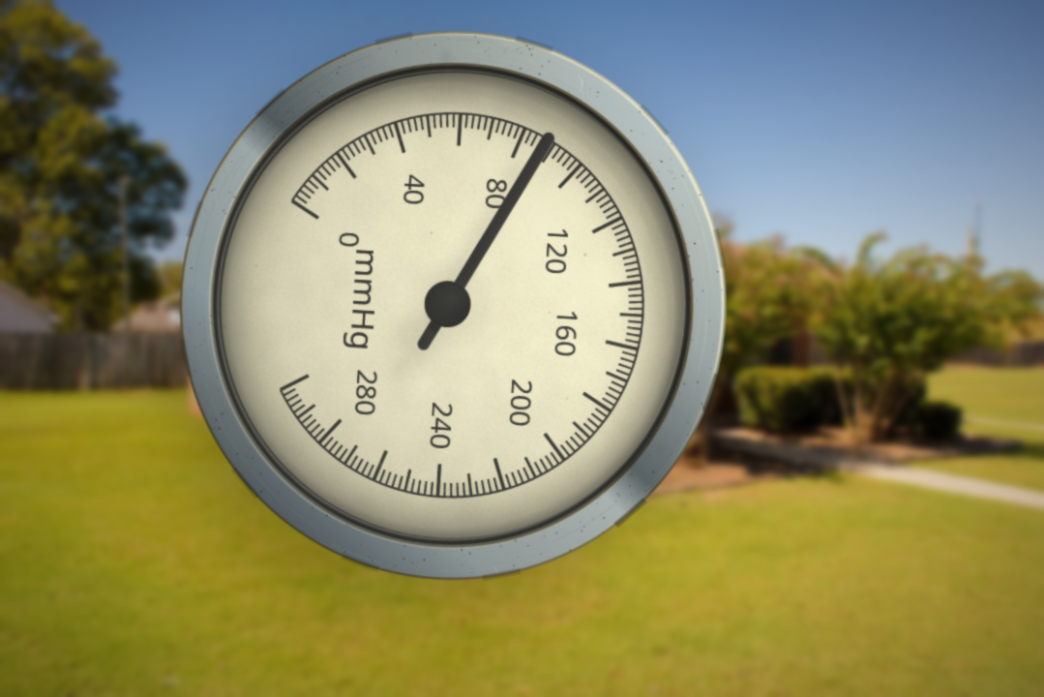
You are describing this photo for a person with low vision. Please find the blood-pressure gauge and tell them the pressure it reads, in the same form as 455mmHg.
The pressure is 88mmHg
